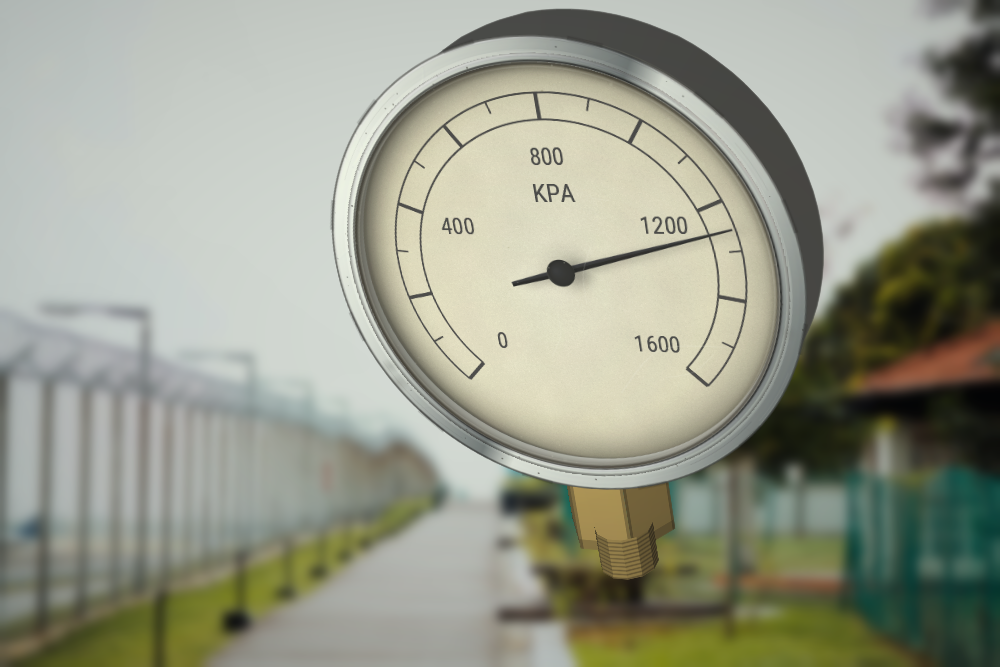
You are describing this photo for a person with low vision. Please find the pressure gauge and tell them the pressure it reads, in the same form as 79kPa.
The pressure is 1250kPa
